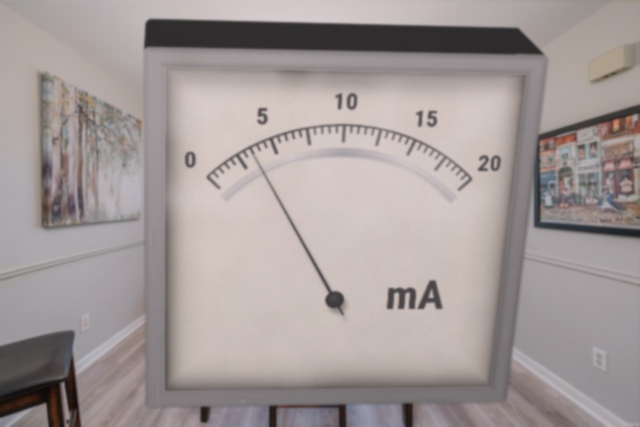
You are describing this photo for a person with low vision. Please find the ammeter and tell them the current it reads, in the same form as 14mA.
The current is 3.5mA
